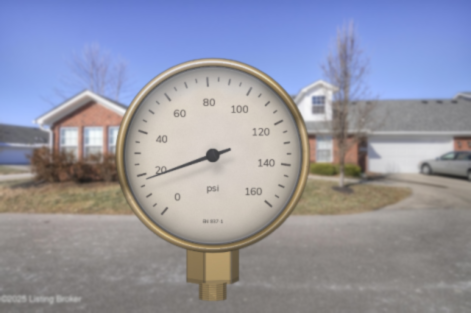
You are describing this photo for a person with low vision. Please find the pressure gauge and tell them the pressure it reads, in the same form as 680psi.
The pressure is 17.5psi
